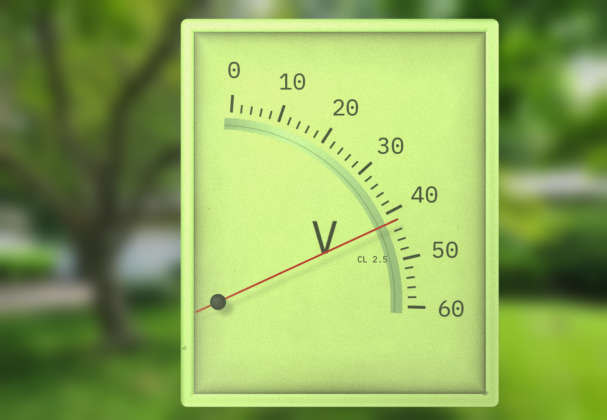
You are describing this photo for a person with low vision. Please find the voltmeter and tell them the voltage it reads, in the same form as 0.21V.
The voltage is 42V
